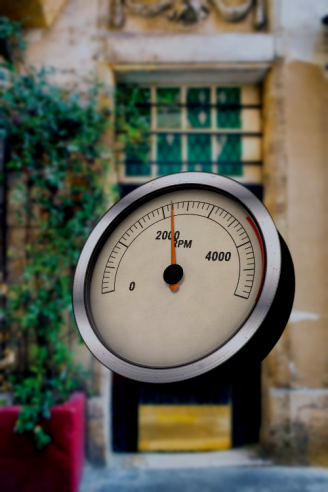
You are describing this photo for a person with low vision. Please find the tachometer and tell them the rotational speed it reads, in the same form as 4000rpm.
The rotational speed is 2200rpm
